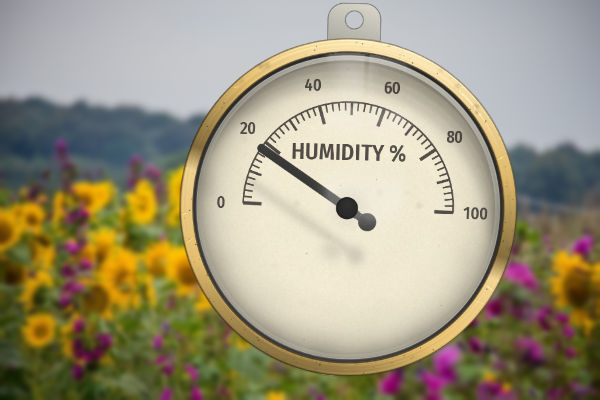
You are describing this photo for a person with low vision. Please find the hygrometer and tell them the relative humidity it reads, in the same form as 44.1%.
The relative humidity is 18%
